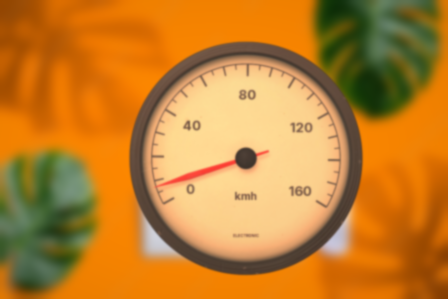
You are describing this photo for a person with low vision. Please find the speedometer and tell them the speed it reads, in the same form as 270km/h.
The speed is 7.5km/h
